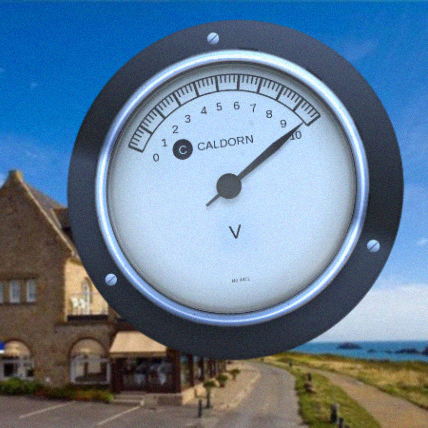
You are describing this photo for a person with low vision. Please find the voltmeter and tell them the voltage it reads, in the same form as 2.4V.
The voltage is 9.8V
